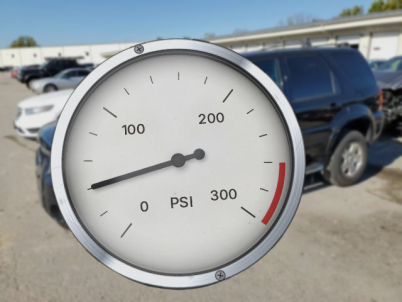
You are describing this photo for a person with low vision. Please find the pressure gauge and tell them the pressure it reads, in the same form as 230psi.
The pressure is 40psi
